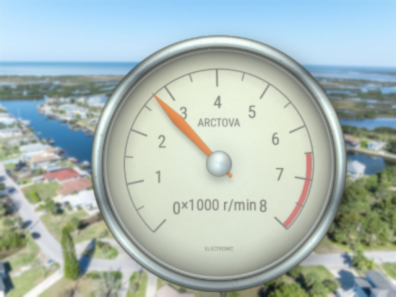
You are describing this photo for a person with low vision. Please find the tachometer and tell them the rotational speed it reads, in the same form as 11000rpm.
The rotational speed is 2750rpm
